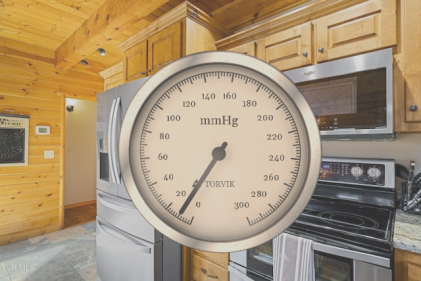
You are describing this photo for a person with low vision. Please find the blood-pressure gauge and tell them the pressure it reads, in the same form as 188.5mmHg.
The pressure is 10mmHg
